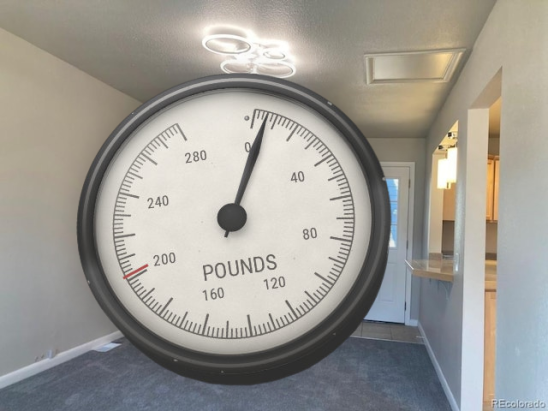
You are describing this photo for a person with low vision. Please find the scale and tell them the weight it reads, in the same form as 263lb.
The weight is 6lb
